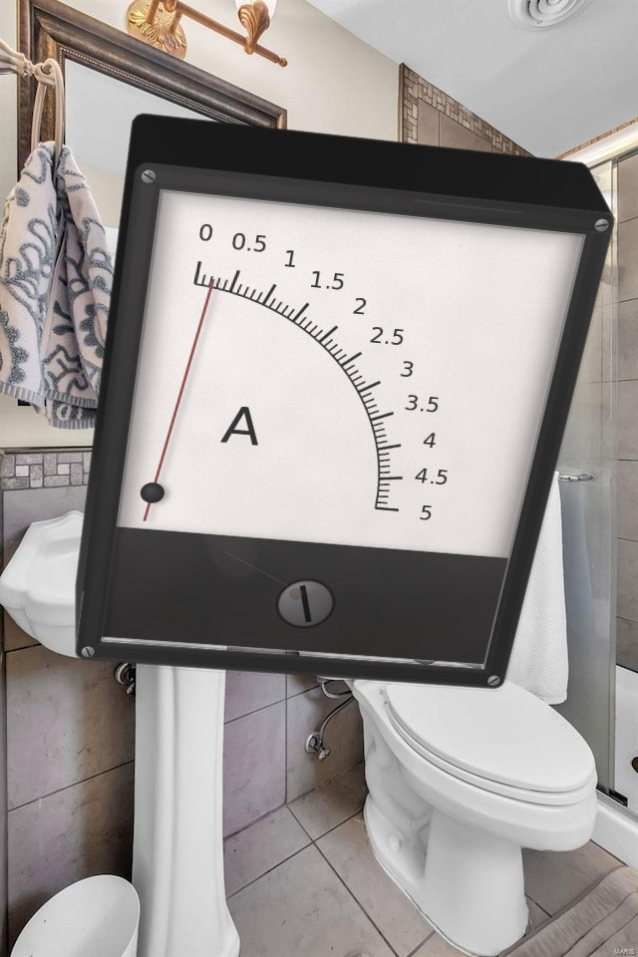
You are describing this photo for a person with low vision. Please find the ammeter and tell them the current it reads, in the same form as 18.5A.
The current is 0.2A
